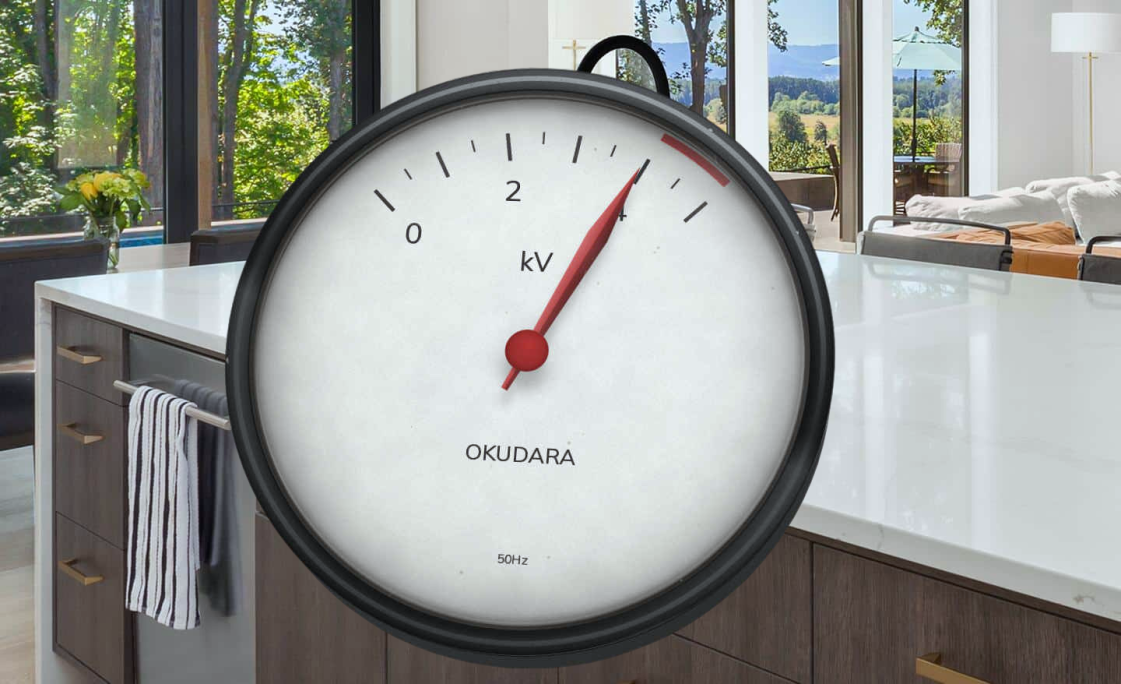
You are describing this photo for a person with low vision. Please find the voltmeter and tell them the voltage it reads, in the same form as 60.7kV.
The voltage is 4kV
